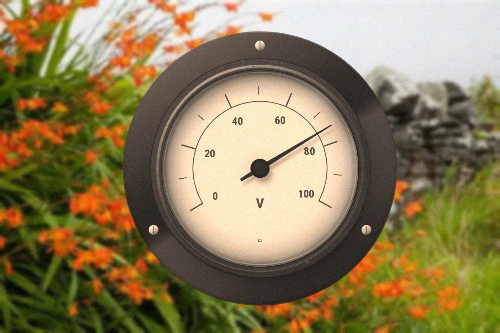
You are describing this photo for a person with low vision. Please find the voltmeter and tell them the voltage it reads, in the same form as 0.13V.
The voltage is 75V
